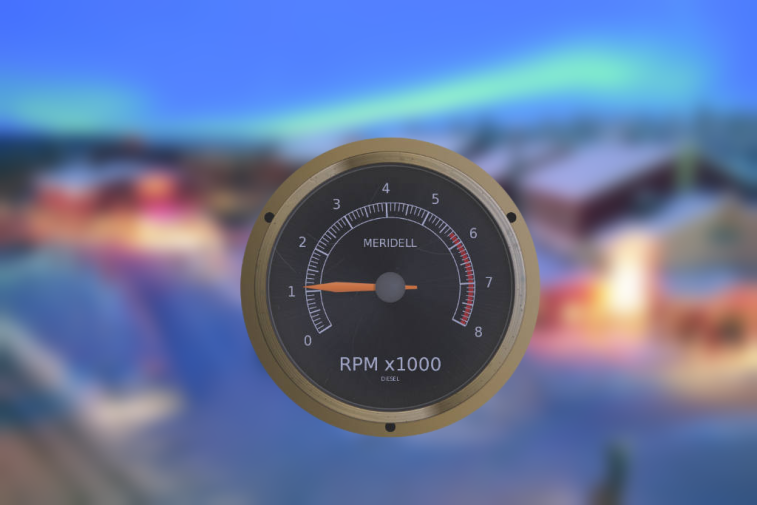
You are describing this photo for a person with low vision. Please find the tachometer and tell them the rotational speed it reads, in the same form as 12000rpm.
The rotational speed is 1100rpm
